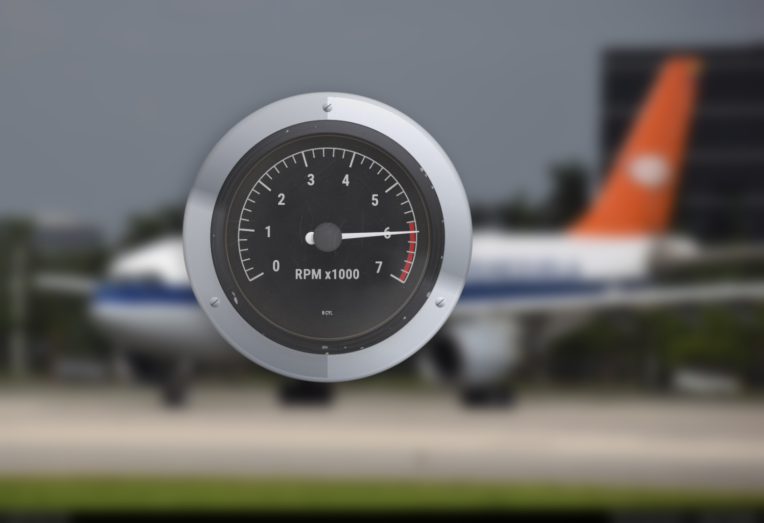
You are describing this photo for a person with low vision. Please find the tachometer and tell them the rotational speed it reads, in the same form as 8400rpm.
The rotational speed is 6000rpm
